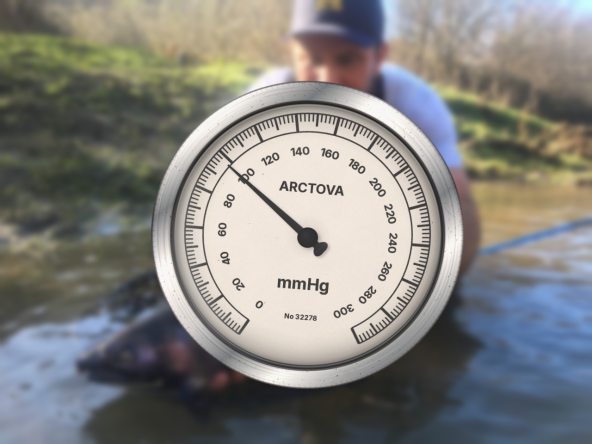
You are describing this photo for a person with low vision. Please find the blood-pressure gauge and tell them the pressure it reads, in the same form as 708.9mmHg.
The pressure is 98mmHg
